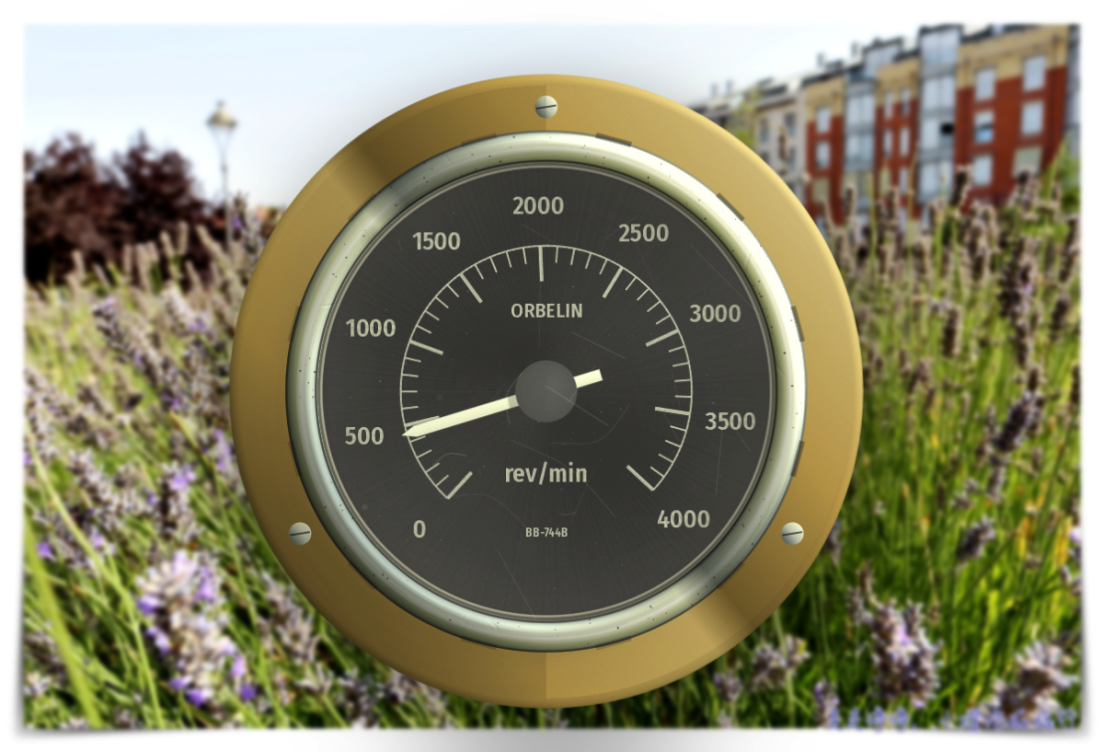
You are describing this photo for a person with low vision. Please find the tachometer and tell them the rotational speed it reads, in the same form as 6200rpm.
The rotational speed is 450rpm
